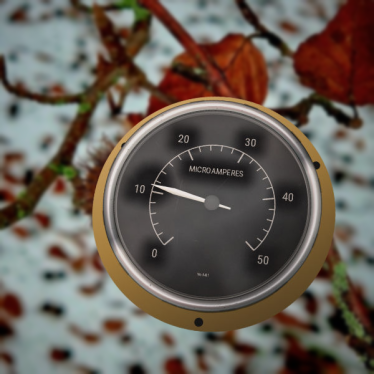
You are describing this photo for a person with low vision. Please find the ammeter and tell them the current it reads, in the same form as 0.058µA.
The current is 11µA
